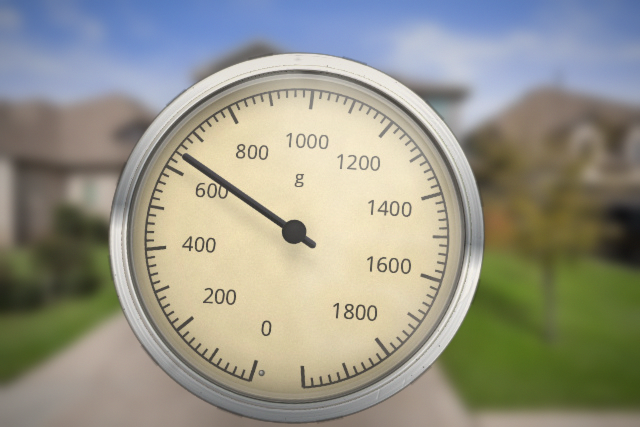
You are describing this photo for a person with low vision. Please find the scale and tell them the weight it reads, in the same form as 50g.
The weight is 640g
